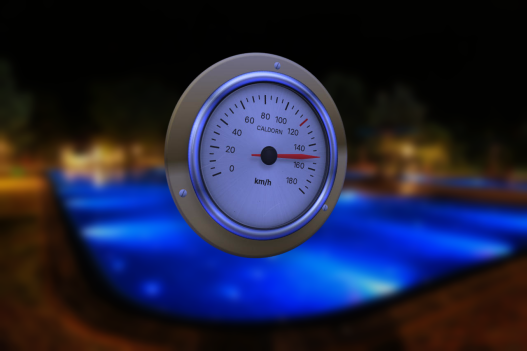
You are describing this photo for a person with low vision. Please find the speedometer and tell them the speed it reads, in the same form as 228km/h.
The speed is 150km/h
